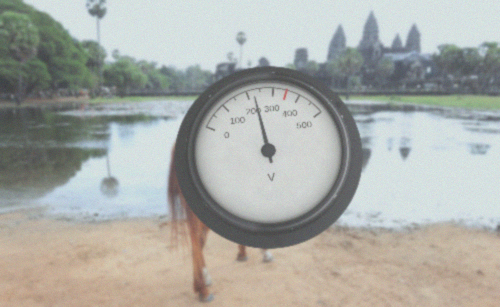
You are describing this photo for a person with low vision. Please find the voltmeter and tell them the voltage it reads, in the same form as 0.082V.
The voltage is 225V
